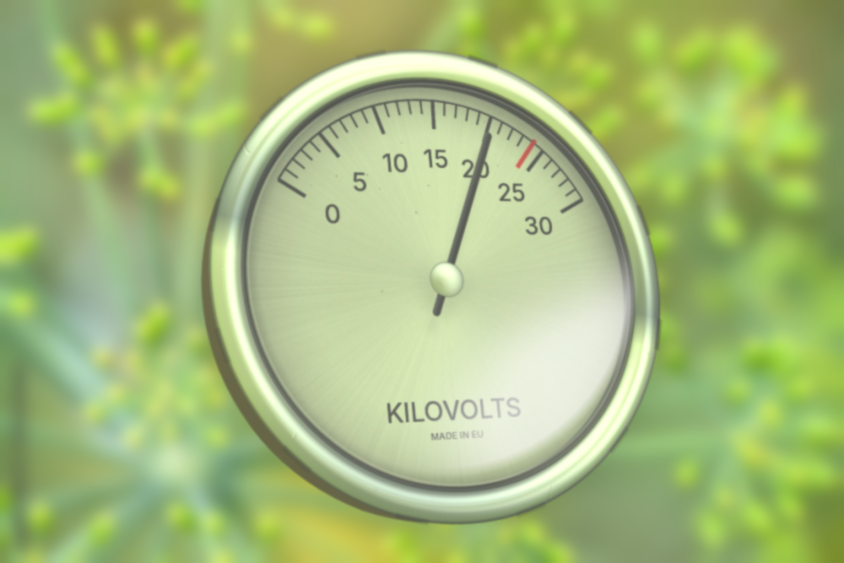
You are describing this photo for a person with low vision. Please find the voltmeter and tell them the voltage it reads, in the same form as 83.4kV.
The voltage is 20kV
